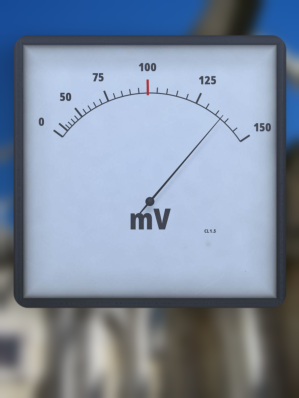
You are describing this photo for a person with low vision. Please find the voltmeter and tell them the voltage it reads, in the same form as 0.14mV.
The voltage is 137.5mV
